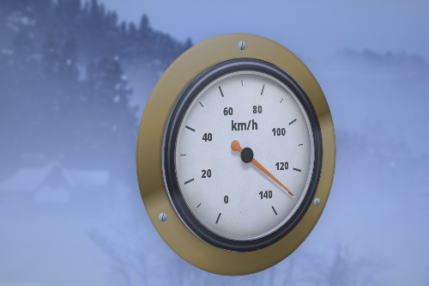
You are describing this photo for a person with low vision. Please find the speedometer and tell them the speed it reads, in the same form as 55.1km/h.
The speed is 130km/h
